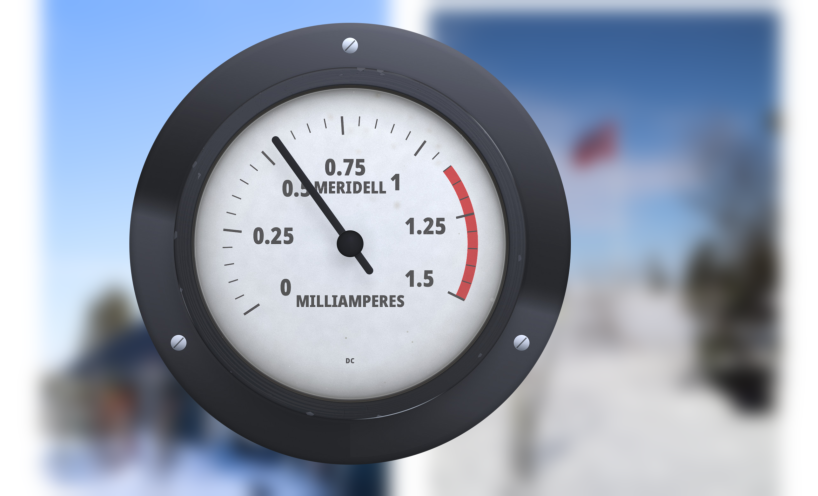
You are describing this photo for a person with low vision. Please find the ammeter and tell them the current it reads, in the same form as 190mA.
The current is 0.55mA
